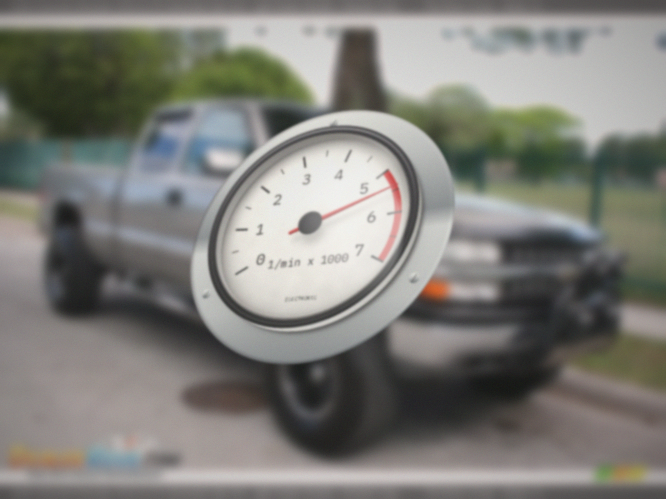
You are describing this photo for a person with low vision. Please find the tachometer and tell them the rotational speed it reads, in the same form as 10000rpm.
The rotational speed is 5500rpm
